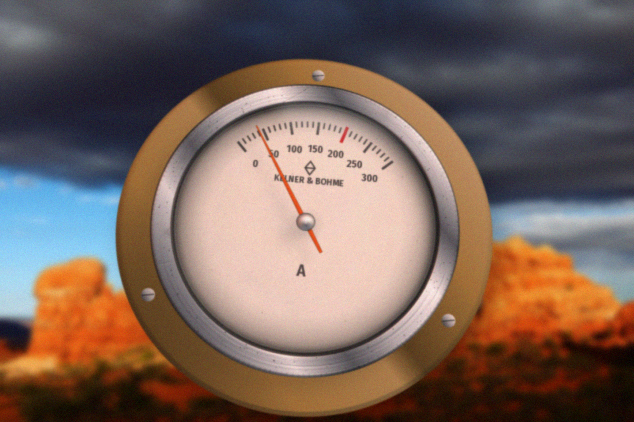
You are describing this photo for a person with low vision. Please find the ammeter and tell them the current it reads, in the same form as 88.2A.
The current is 40A
